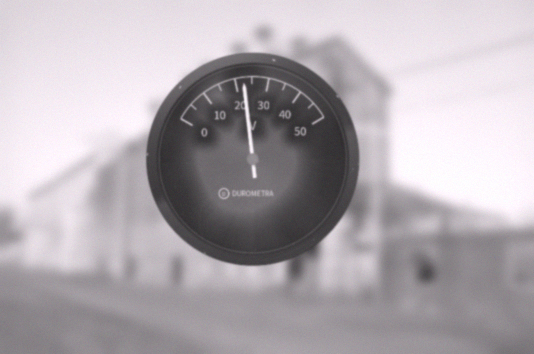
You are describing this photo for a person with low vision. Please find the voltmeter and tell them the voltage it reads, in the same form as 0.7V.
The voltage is 22.5V
